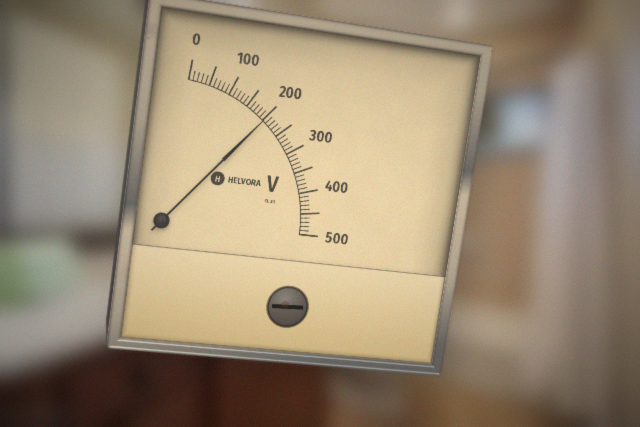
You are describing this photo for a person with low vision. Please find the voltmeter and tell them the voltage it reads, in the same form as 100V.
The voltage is 200V
